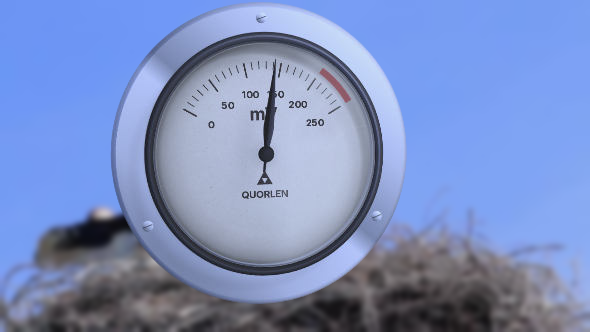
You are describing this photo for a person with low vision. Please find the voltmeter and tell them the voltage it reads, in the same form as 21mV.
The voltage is 140mV
